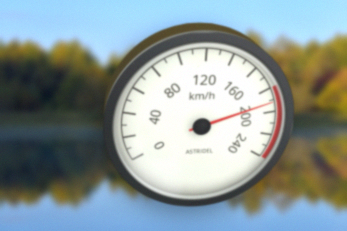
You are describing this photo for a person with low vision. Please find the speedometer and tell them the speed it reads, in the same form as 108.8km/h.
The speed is 190km/h
